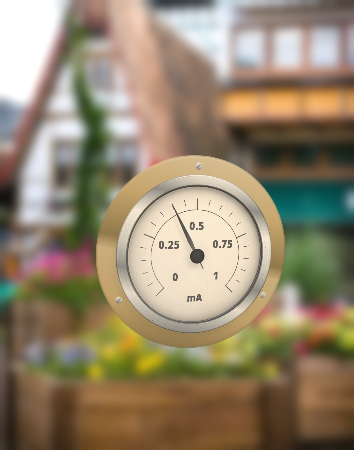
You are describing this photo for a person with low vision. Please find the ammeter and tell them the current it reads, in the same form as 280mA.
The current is 0.4mA
